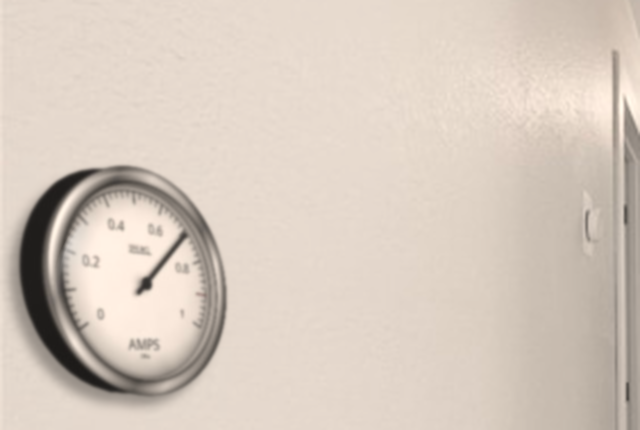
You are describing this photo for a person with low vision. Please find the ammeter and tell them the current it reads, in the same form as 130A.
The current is 0.7A
